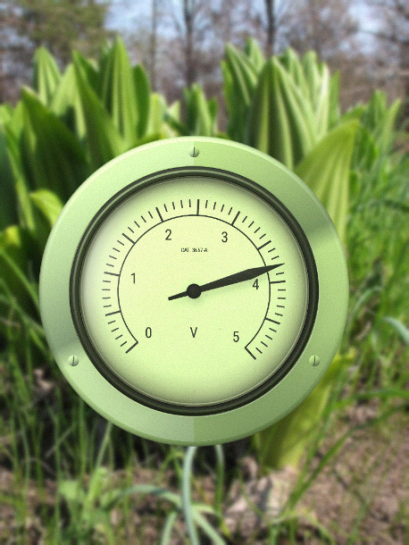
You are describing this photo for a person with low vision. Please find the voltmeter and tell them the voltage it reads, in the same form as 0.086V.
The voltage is 3.8V
